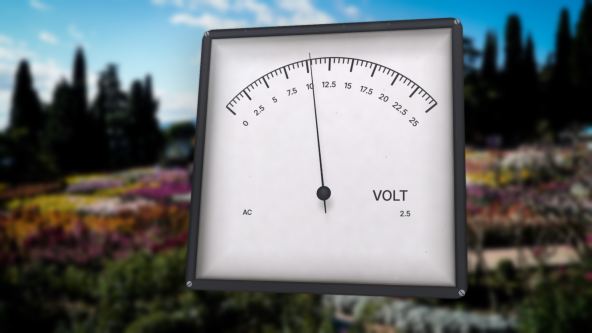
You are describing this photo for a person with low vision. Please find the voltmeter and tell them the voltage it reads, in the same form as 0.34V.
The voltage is 10.5V
